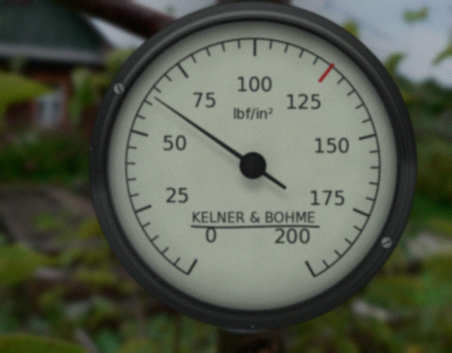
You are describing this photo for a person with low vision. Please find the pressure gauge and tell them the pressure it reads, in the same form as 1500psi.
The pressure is 62.5psi
